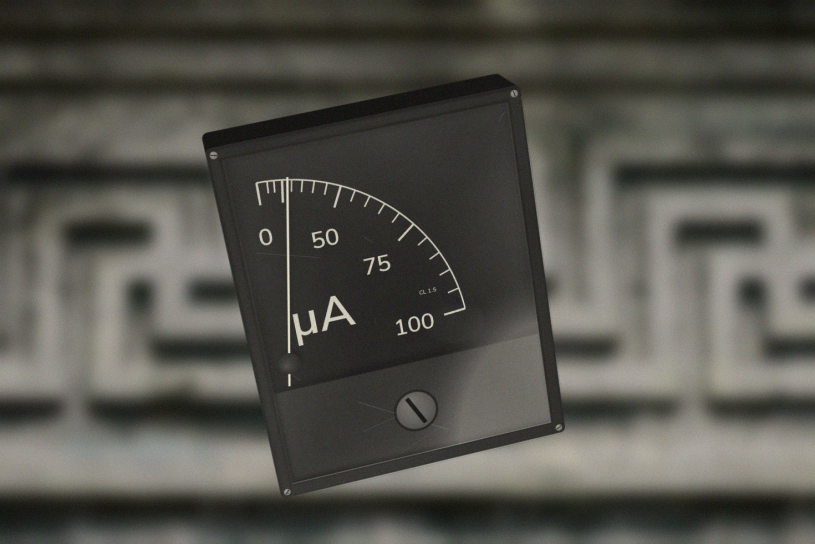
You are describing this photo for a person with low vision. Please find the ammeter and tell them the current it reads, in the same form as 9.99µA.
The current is 27.5µA
